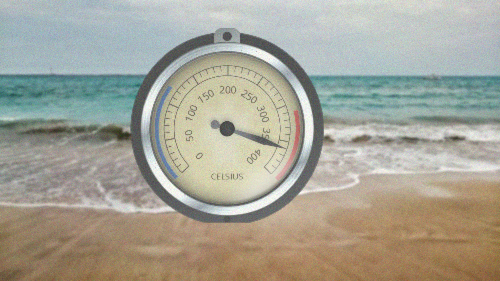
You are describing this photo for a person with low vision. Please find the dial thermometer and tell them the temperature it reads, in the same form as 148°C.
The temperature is 360°C
